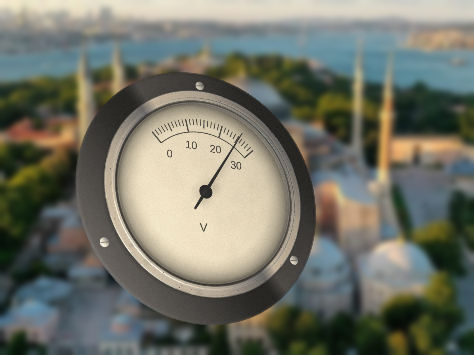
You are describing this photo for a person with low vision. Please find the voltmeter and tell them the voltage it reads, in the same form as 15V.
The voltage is 25V
